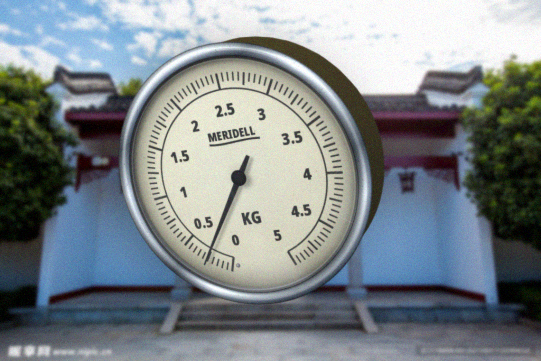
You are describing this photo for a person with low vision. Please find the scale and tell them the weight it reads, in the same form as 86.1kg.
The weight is 0.25kg
